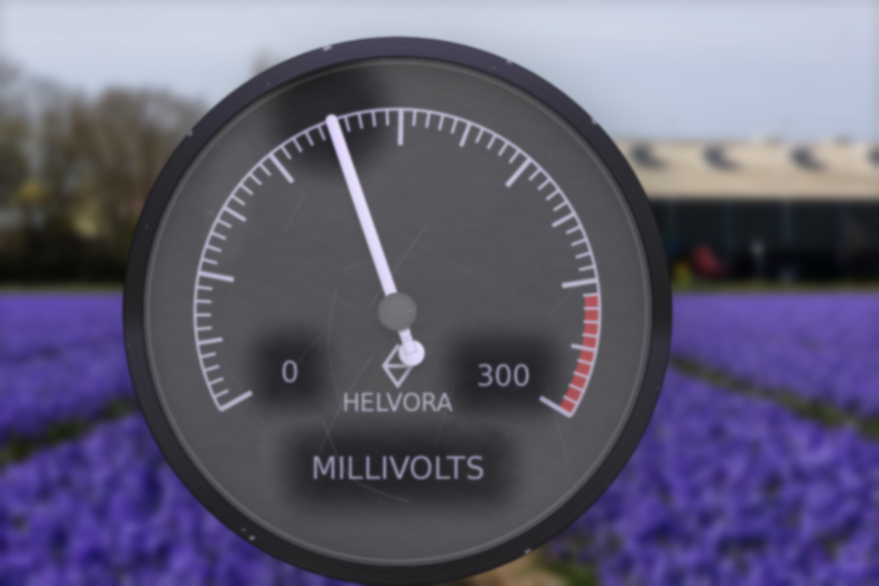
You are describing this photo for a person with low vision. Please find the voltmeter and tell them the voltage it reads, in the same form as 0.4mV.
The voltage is 125mV
